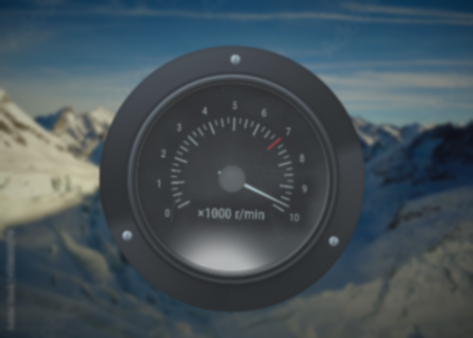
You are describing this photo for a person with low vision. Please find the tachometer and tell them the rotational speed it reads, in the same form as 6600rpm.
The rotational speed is 9750rpm
